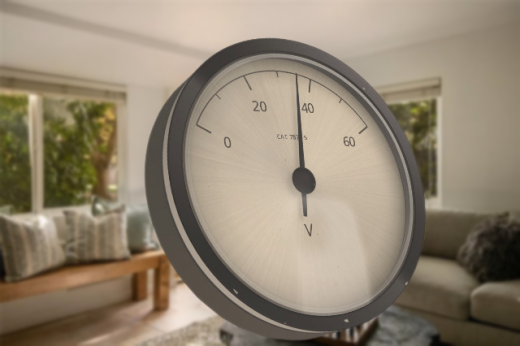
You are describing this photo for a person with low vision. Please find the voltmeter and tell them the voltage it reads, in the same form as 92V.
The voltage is 35V
